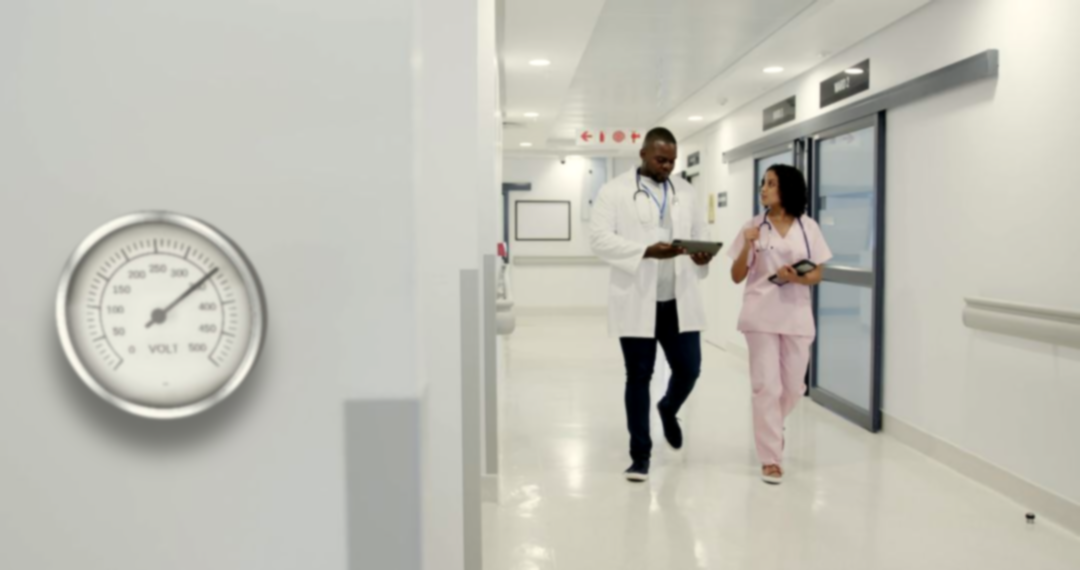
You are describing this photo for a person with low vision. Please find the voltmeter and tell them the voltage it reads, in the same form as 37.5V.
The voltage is 350V
